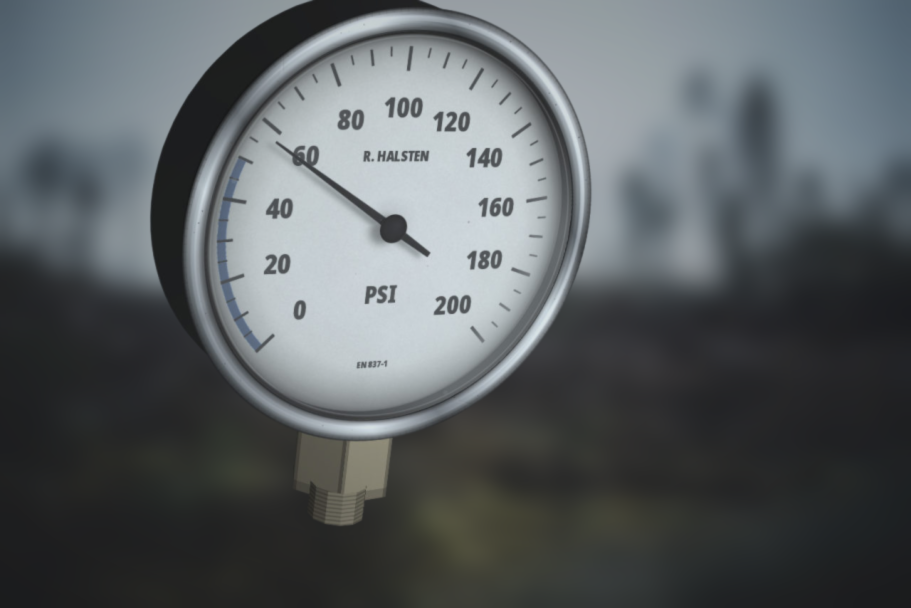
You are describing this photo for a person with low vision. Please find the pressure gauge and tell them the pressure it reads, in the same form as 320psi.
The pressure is 57.5psi
